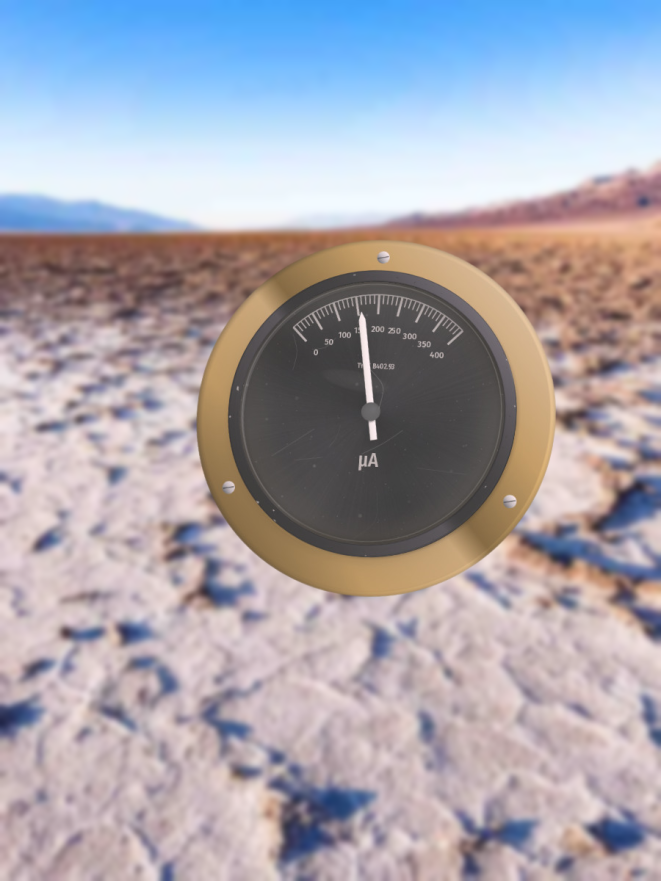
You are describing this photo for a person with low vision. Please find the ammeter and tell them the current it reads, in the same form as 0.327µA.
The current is 160µA
